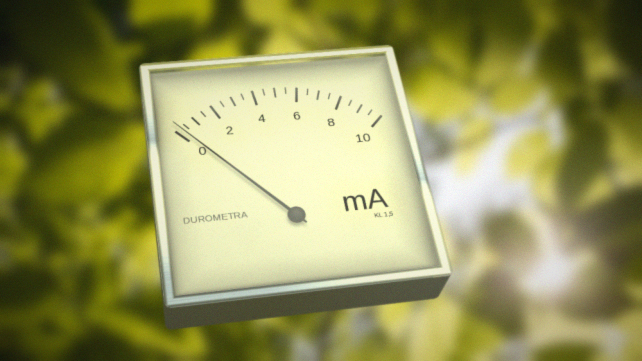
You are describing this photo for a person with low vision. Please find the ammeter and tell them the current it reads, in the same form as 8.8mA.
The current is 0.25mA
